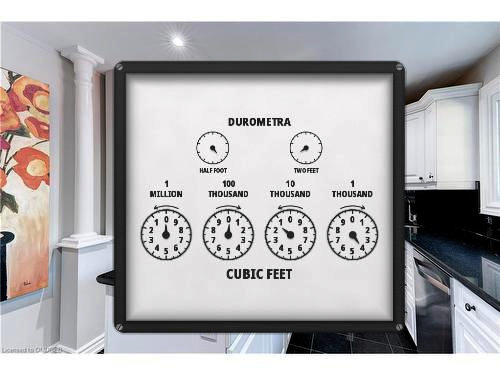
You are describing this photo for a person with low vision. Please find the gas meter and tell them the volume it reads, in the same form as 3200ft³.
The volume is 1400ft³
